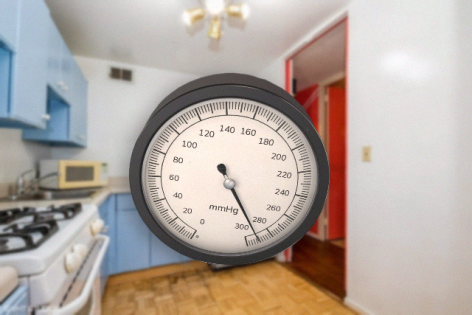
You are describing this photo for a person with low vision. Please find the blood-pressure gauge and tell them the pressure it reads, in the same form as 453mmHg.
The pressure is 290mmHg
